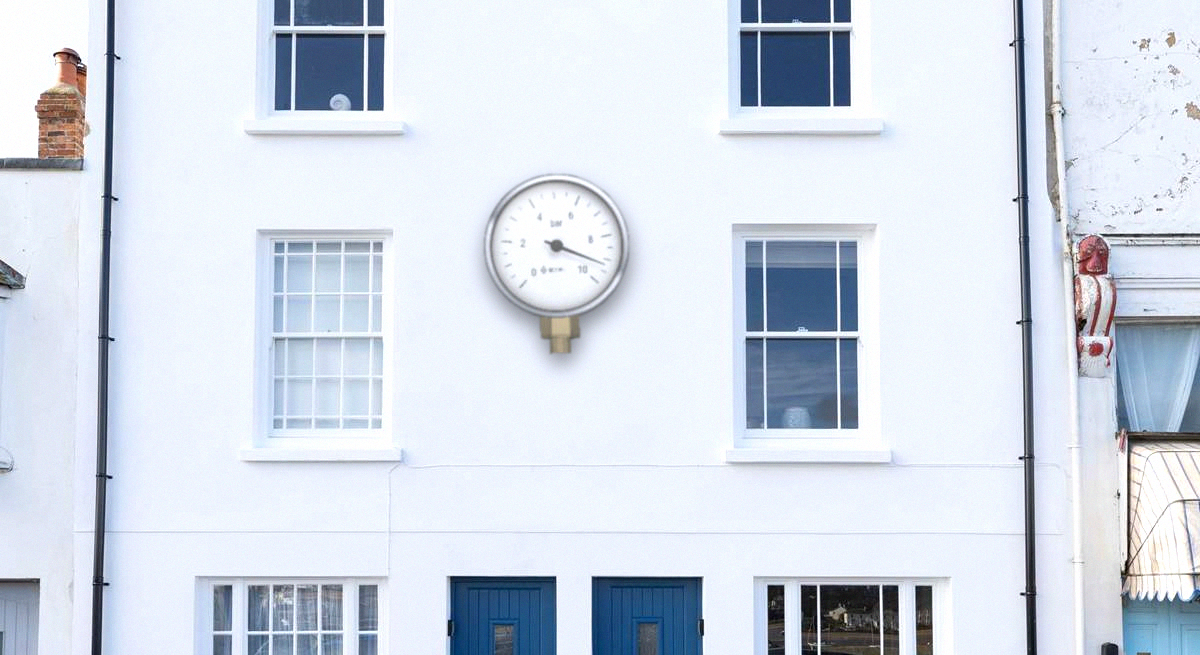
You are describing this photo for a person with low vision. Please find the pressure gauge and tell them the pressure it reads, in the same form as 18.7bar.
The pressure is 9.25bar
